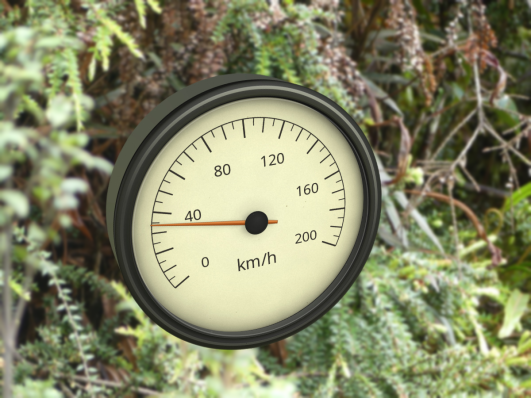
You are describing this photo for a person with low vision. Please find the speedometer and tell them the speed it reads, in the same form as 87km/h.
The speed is 35km/h
